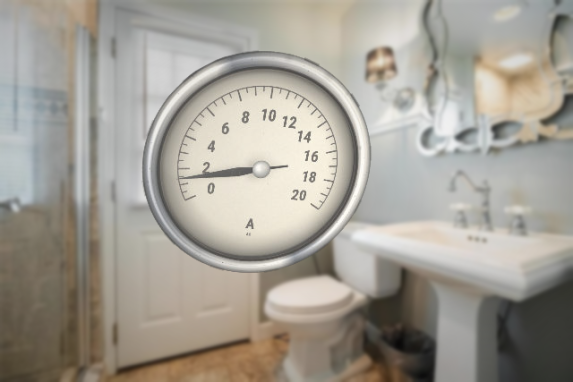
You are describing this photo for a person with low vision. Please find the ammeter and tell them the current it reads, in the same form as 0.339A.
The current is 1.5A
